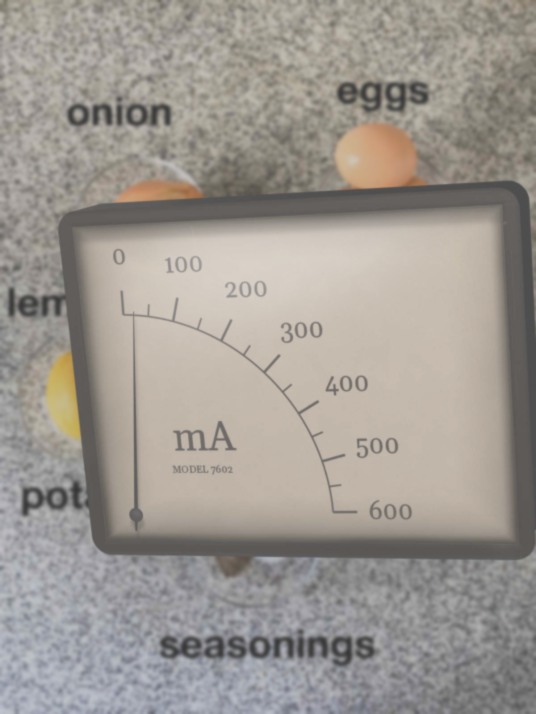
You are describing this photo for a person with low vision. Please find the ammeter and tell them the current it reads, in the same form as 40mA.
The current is 25mA
